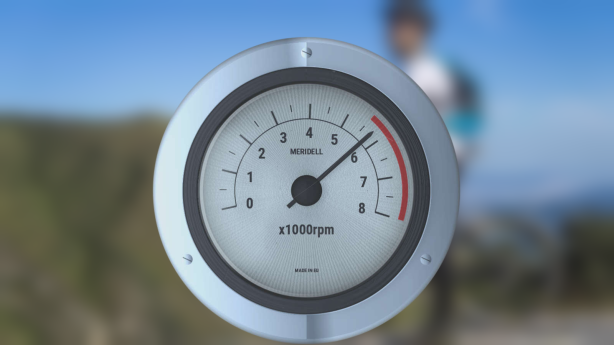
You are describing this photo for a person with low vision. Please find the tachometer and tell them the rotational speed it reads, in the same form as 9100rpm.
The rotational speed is 5750rpm
